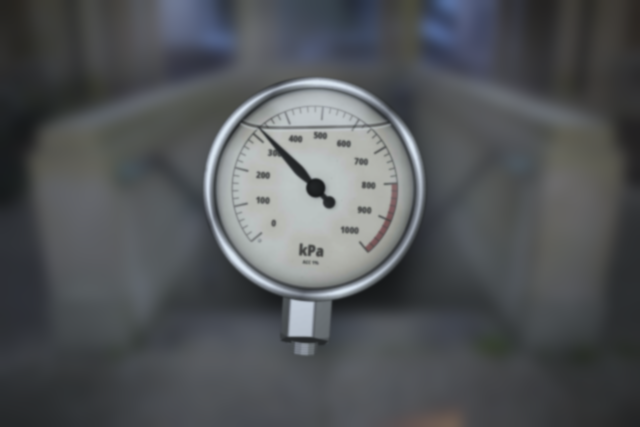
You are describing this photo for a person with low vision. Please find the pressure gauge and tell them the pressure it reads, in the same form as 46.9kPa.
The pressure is 320kPa
